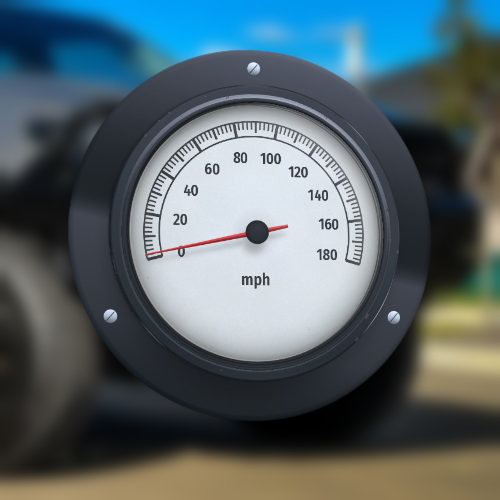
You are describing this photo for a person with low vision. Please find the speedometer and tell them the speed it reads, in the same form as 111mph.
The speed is 2mph
